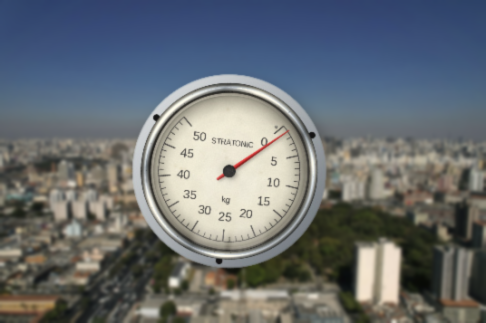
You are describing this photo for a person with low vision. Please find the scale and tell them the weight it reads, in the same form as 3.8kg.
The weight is 1kg
